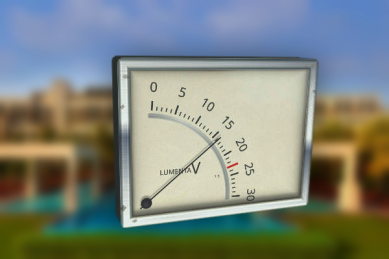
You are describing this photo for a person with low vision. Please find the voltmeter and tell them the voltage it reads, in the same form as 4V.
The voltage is 16V
